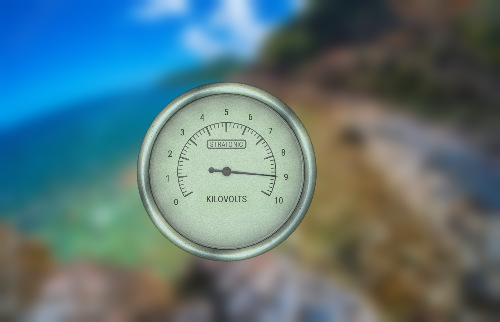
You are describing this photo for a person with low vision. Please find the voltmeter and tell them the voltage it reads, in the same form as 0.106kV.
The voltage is 9kV
